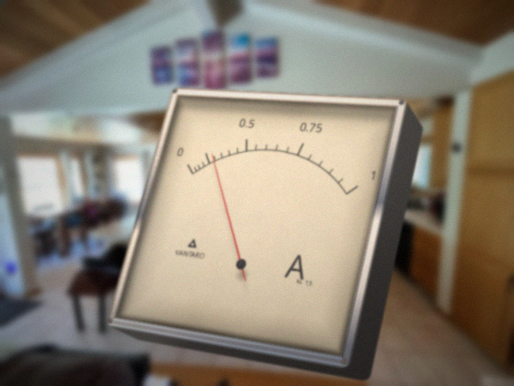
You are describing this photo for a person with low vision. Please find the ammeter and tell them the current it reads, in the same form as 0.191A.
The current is 0.3A
